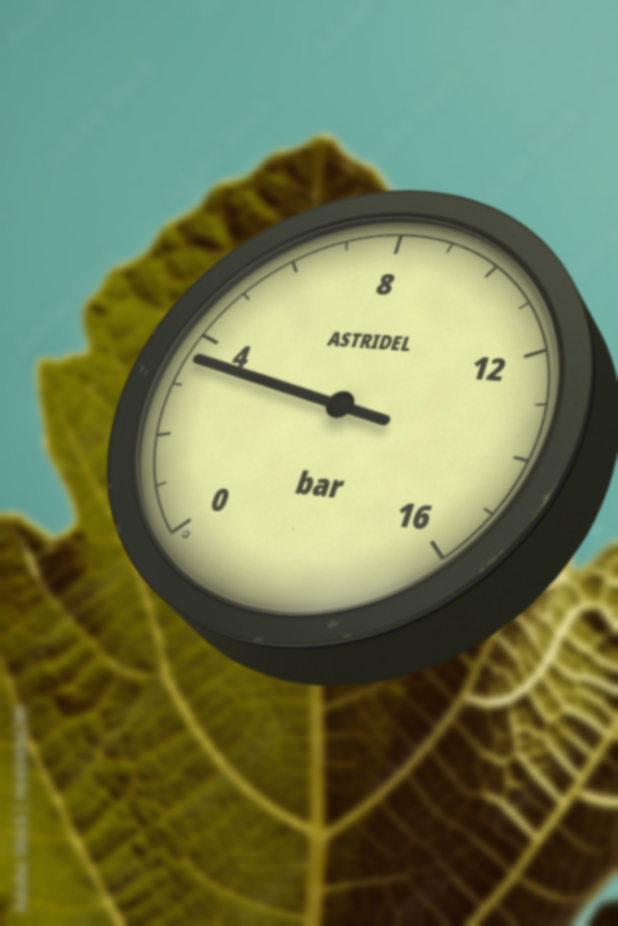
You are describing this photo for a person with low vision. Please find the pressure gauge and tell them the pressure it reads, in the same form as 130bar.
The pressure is 3.5bar
